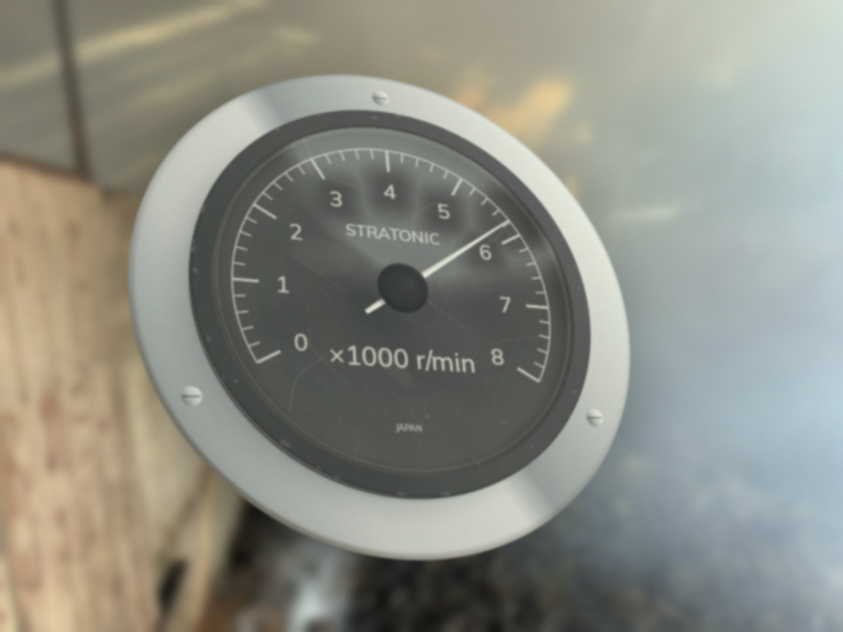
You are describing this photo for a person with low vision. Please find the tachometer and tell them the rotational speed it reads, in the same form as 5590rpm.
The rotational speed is 5800rpm
